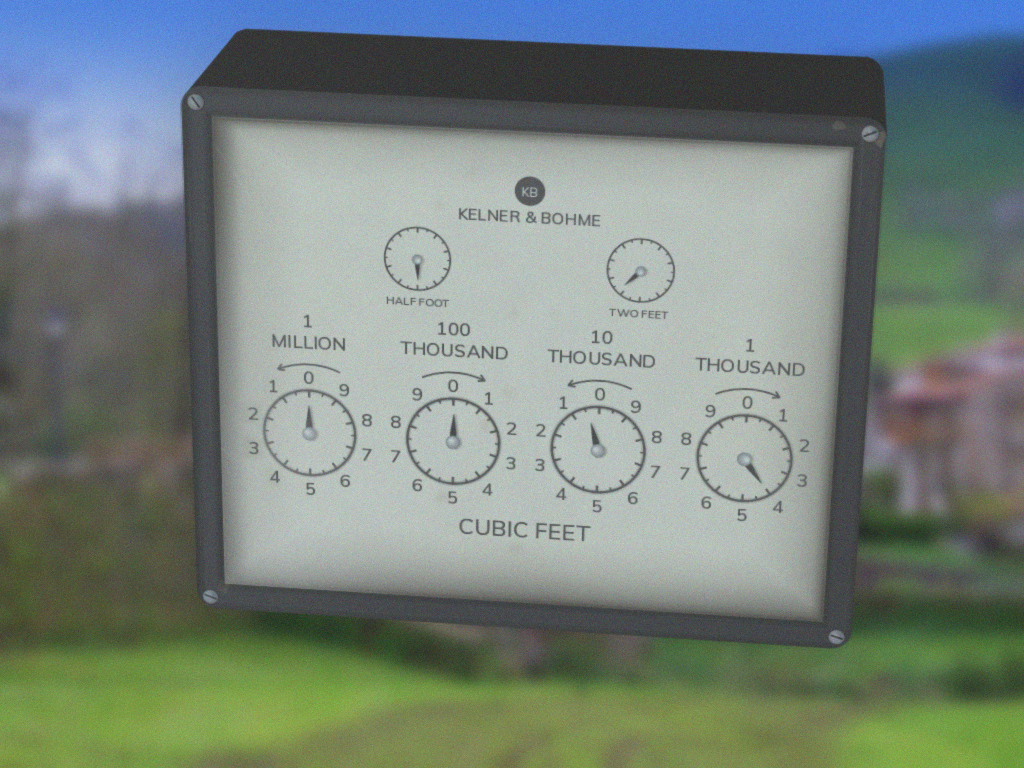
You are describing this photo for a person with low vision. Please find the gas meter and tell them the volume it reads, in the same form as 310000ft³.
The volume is 400ft³
